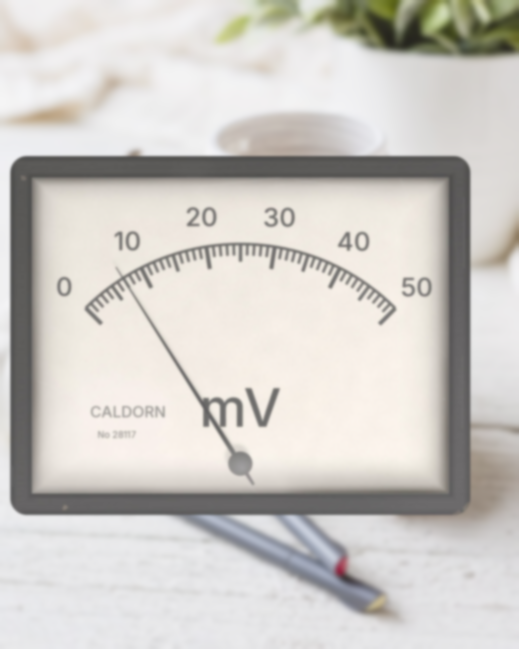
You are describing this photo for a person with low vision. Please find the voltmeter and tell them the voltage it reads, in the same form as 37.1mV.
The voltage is 7mV
